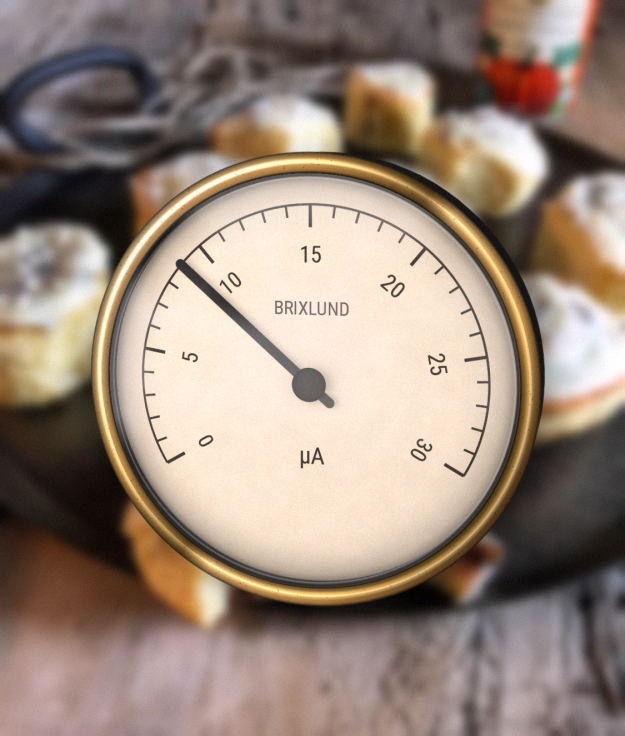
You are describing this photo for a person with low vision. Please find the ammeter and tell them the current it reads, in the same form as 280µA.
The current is 9µA
